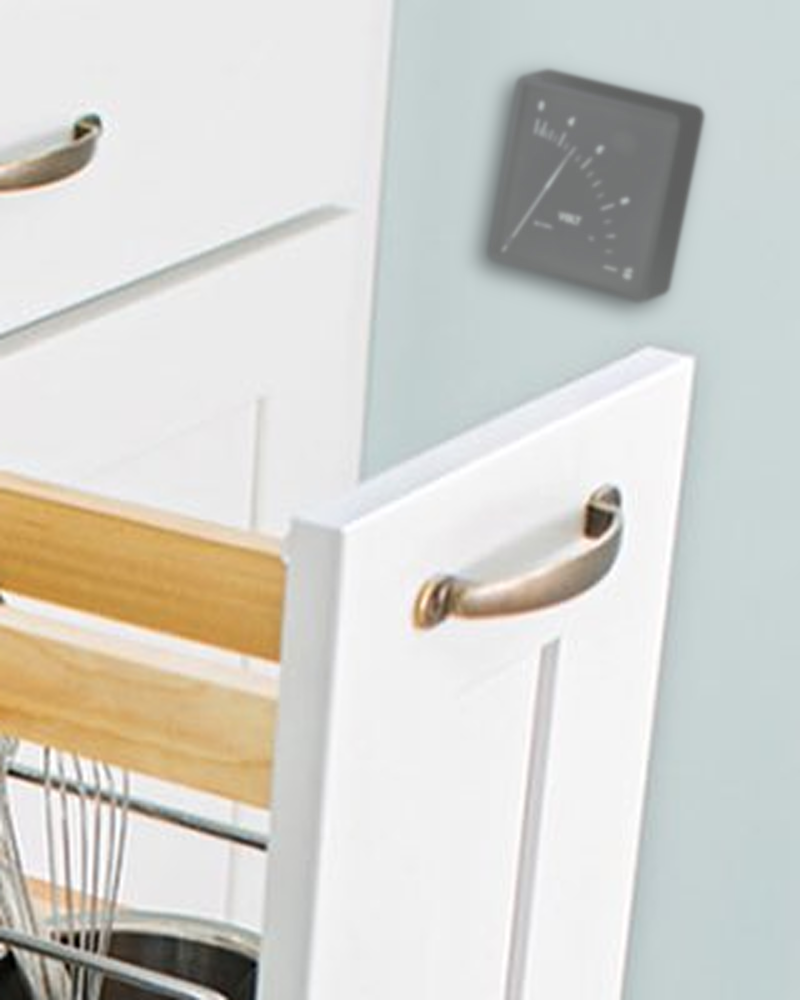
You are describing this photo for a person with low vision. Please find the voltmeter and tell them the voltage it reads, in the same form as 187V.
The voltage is 5V
